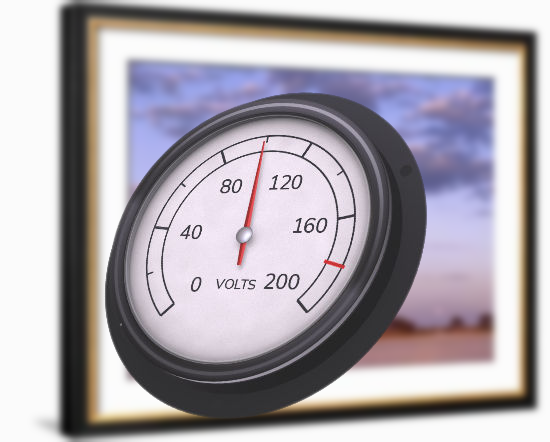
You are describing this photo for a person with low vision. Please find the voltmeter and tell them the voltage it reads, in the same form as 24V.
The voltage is 100V
